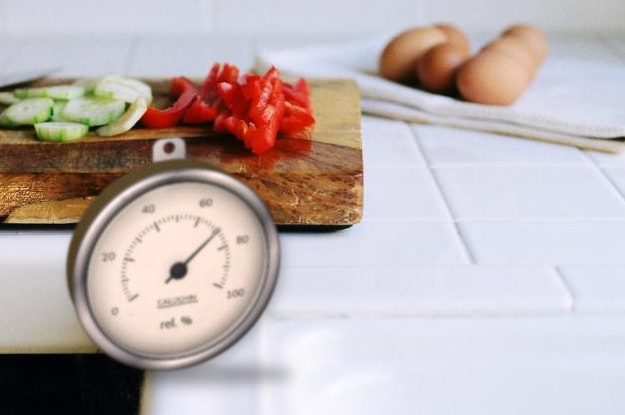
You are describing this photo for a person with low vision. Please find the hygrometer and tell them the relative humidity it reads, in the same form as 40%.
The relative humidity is 70%
